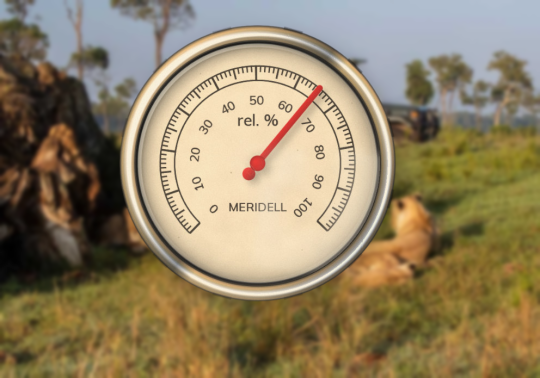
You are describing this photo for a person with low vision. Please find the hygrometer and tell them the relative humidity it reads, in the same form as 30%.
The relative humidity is 65%
